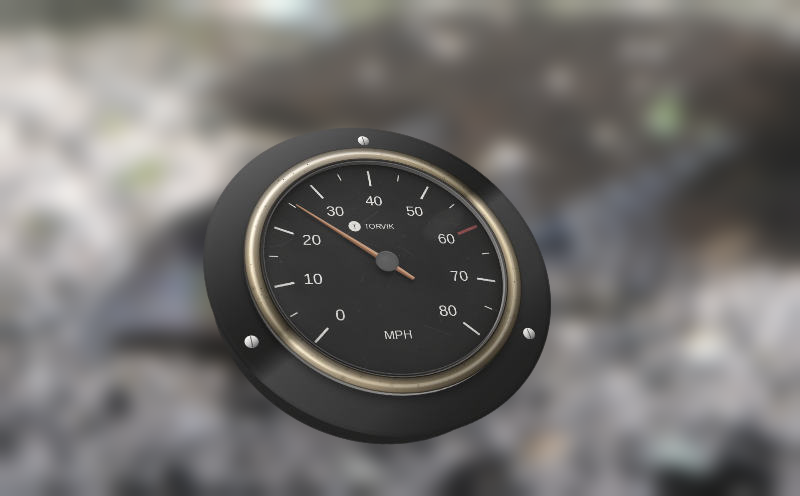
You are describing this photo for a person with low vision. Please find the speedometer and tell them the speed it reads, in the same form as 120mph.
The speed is 25mph
